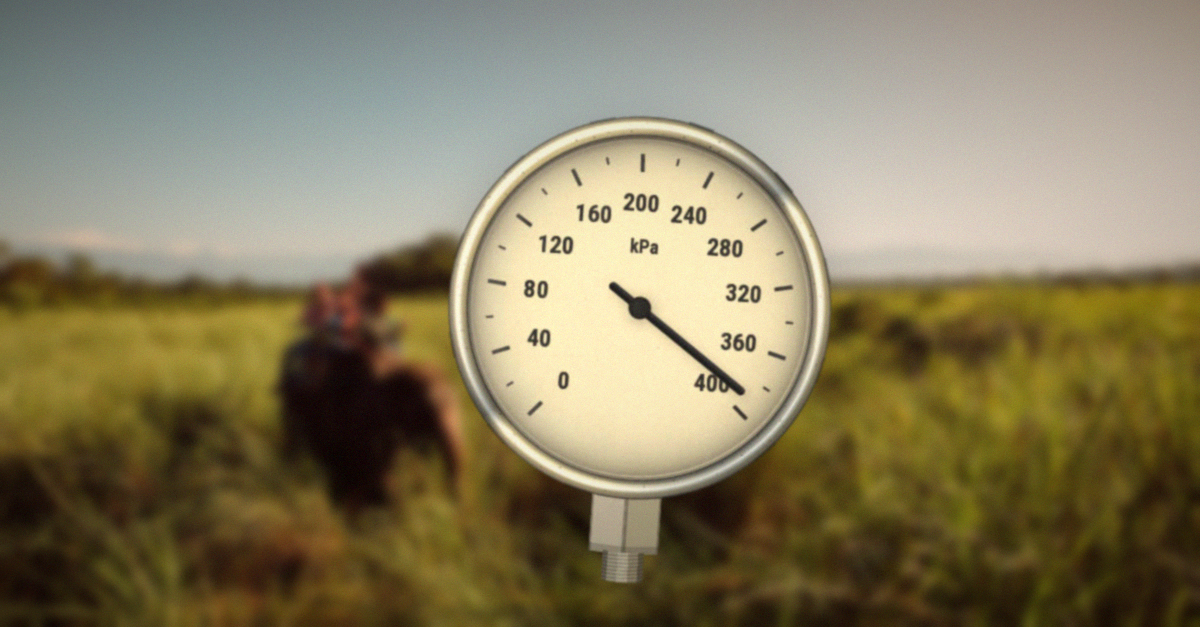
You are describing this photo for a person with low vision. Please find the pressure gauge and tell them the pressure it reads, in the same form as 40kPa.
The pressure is 390kPa
